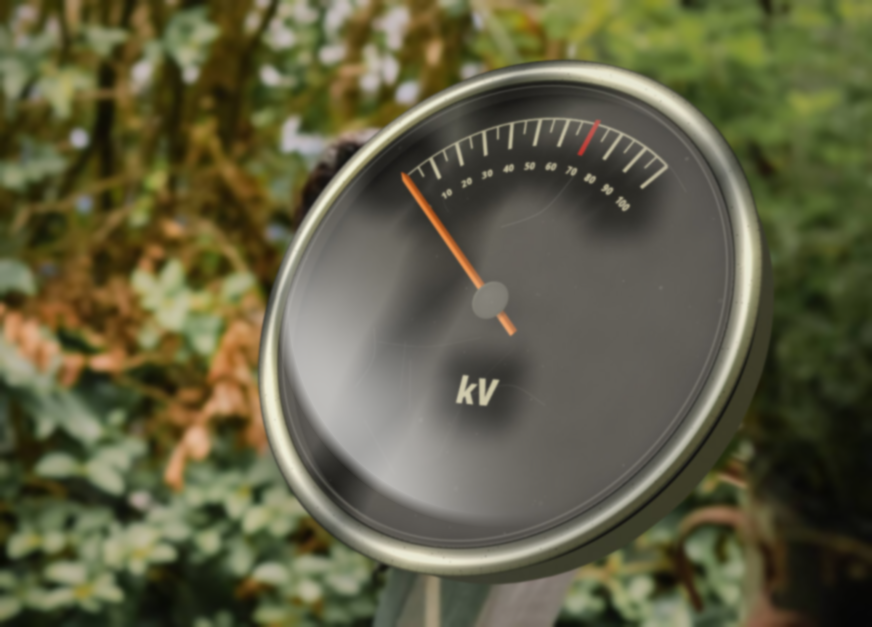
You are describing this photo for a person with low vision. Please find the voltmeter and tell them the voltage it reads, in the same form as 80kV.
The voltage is 0kV
